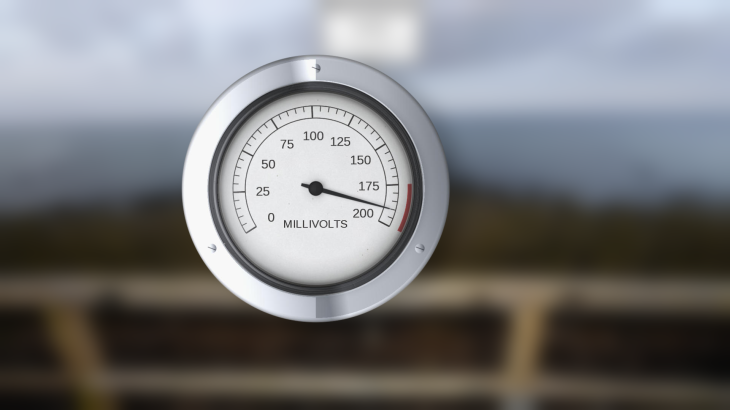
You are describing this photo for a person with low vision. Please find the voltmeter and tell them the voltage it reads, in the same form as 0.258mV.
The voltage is 190mV
